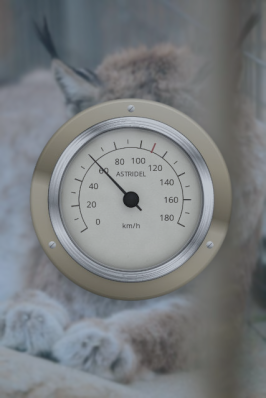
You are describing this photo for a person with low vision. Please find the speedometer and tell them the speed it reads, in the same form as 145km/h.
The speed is 60km/h
